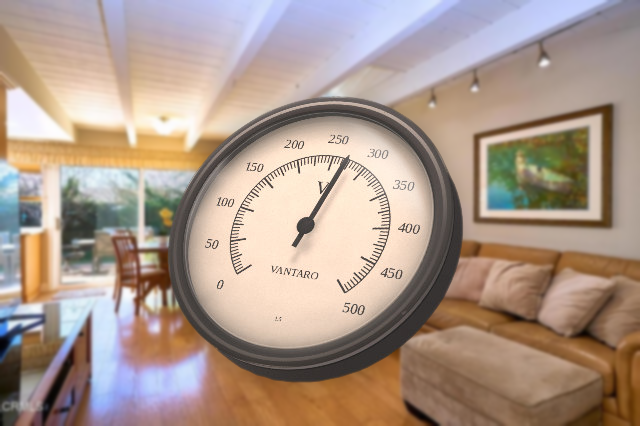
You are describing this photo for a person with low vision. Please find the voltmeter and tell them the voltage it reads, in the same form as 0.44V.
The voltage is 275V
